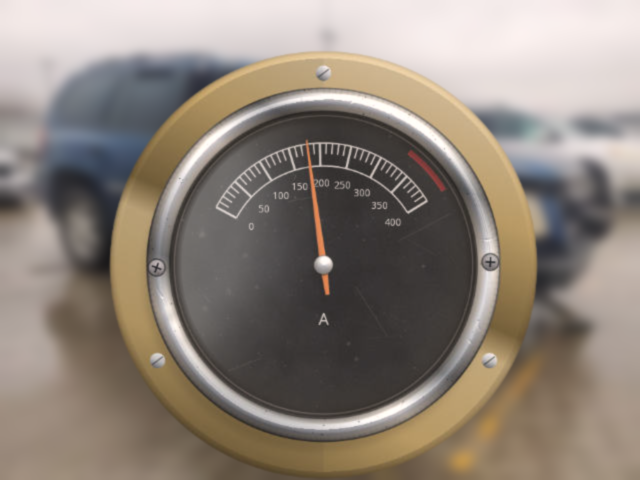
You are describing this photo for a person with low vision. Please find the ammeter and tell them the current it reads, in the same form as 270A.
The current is 180A
